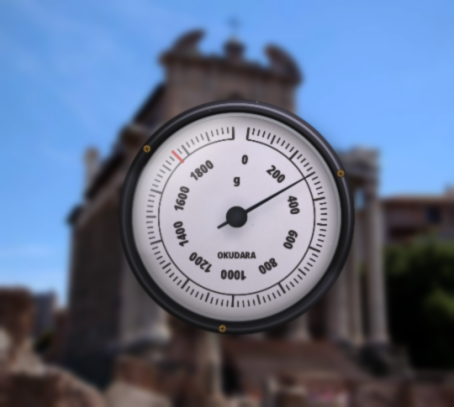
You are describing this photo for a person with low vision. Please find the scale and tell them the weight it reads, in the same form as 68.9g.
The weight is 300g
